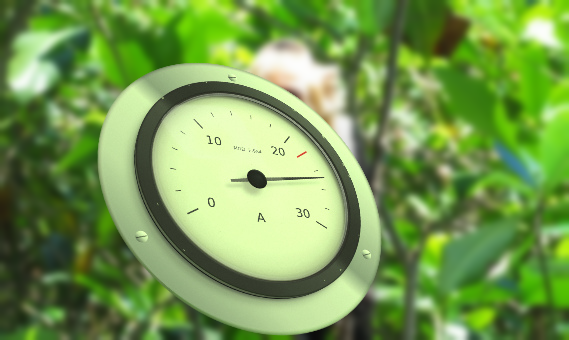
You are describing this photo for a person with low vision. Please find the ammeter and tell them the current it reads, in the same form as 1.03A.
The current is 25A
